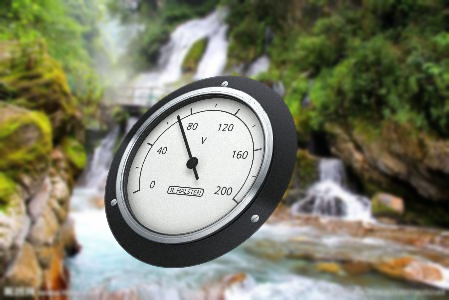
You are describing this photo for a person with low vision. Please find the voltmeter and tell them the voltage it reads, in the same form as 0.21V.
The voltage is 70V
